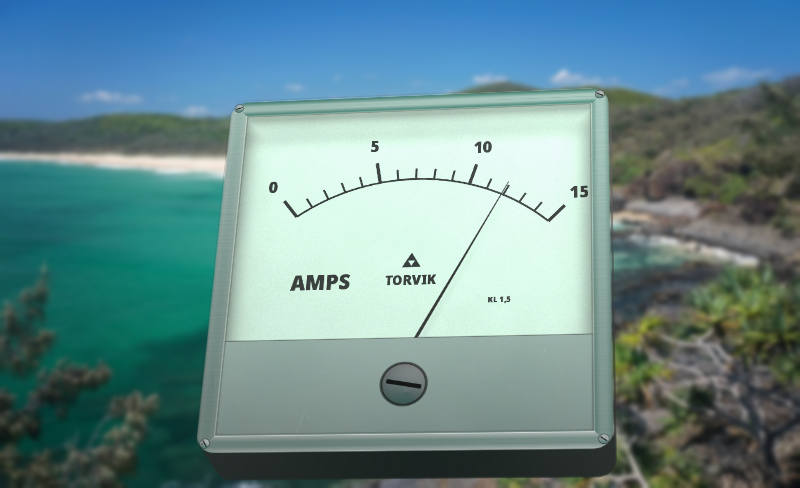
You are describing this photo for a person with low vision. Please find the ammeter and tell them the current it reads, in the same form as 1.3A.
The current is 12A
